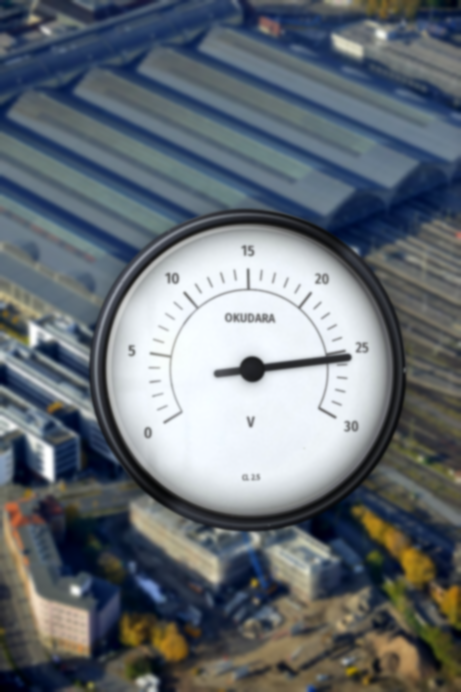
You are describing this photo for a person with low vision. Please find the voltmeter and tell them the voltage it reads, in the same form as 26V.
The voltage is 25.5V
